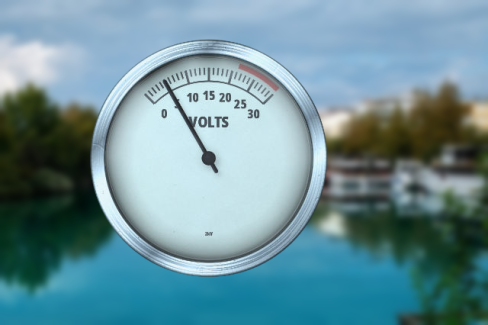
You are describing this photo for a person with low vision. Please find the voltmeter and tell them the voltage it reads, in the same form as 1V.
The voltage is 5V
